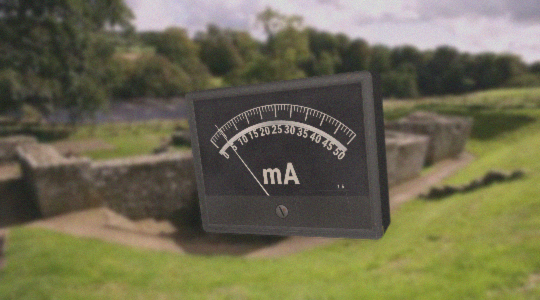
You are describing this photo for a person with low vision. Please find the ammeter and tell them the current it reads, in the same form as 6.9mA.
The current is 5mA
